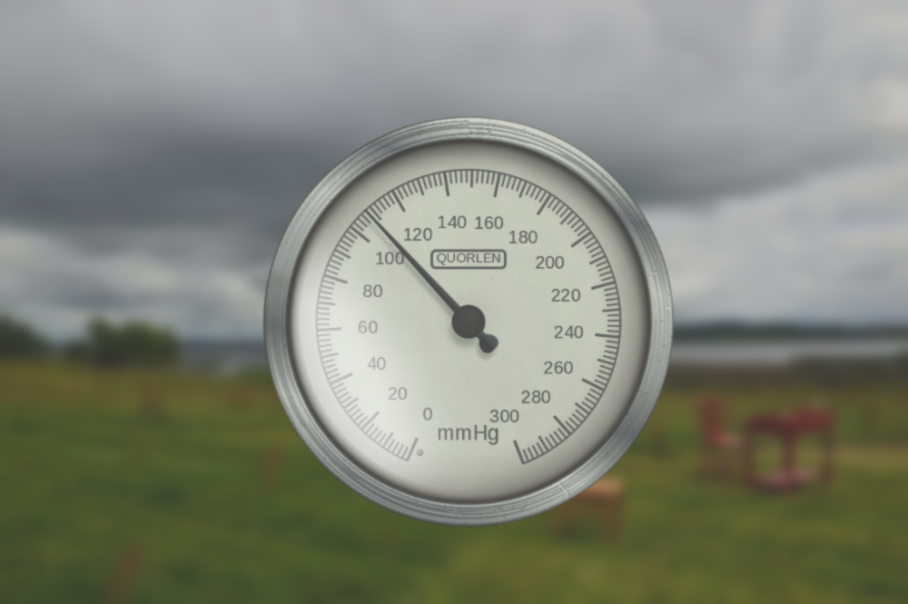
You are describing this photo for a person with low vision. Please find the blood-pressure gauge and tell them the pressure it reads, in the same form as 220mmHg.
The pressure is 108mmHg
